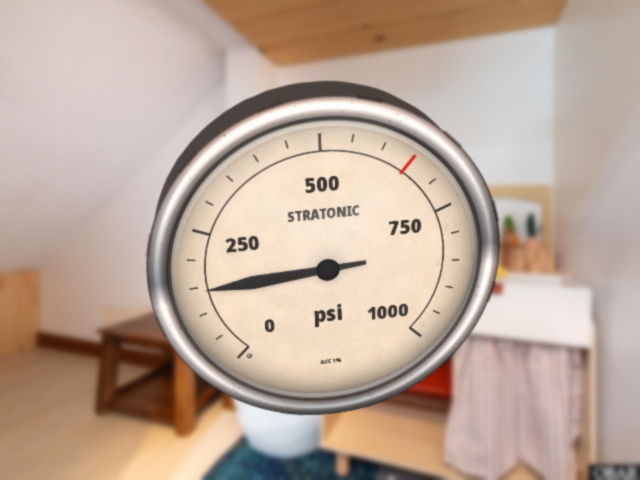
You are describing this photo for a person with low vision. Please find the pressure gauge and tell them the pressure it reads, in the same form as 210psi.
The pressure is 150psi
